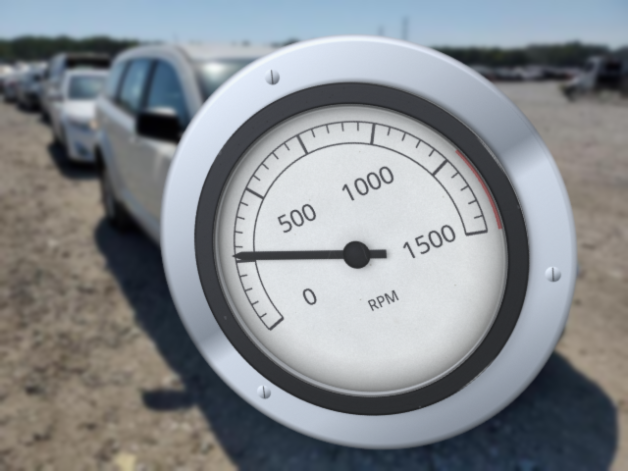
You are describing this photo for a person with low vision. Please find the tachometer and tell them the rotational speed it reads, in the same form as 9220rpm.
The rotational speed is 275rpm
